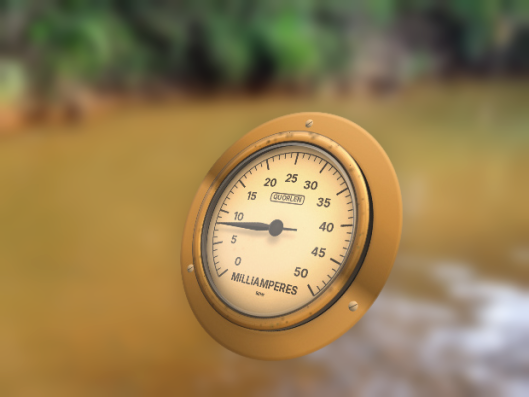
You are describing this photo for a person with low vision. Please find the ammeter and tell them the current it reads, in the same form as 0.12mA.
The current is 8mA
